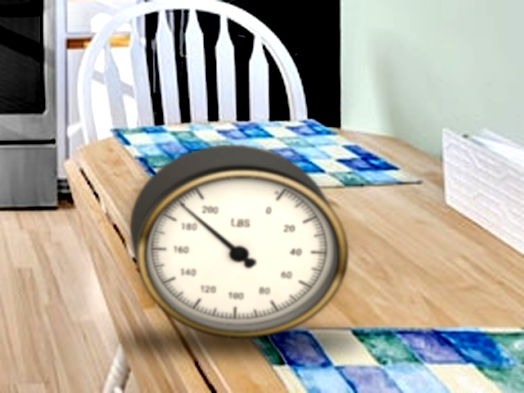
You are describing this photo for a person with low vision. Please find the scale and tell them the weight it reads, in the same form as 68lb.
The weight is 190lb
